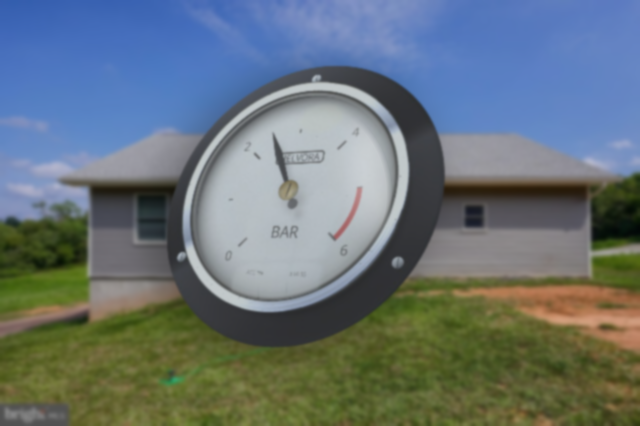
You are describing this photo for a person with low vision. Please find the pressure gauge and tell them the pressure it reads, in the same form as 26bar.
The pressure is 2.5bar
